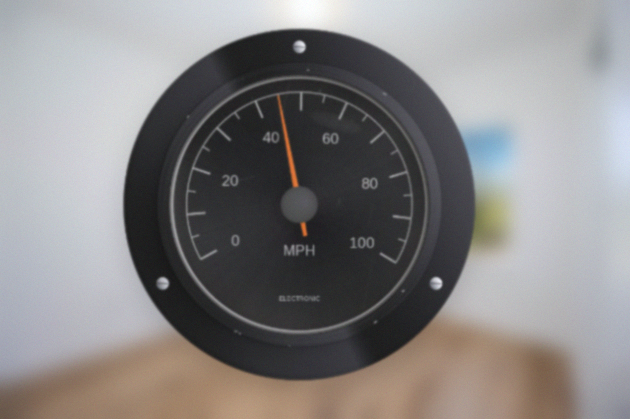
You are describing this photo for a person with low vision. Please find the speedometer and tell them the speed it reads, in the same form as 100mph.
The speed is 45mph
